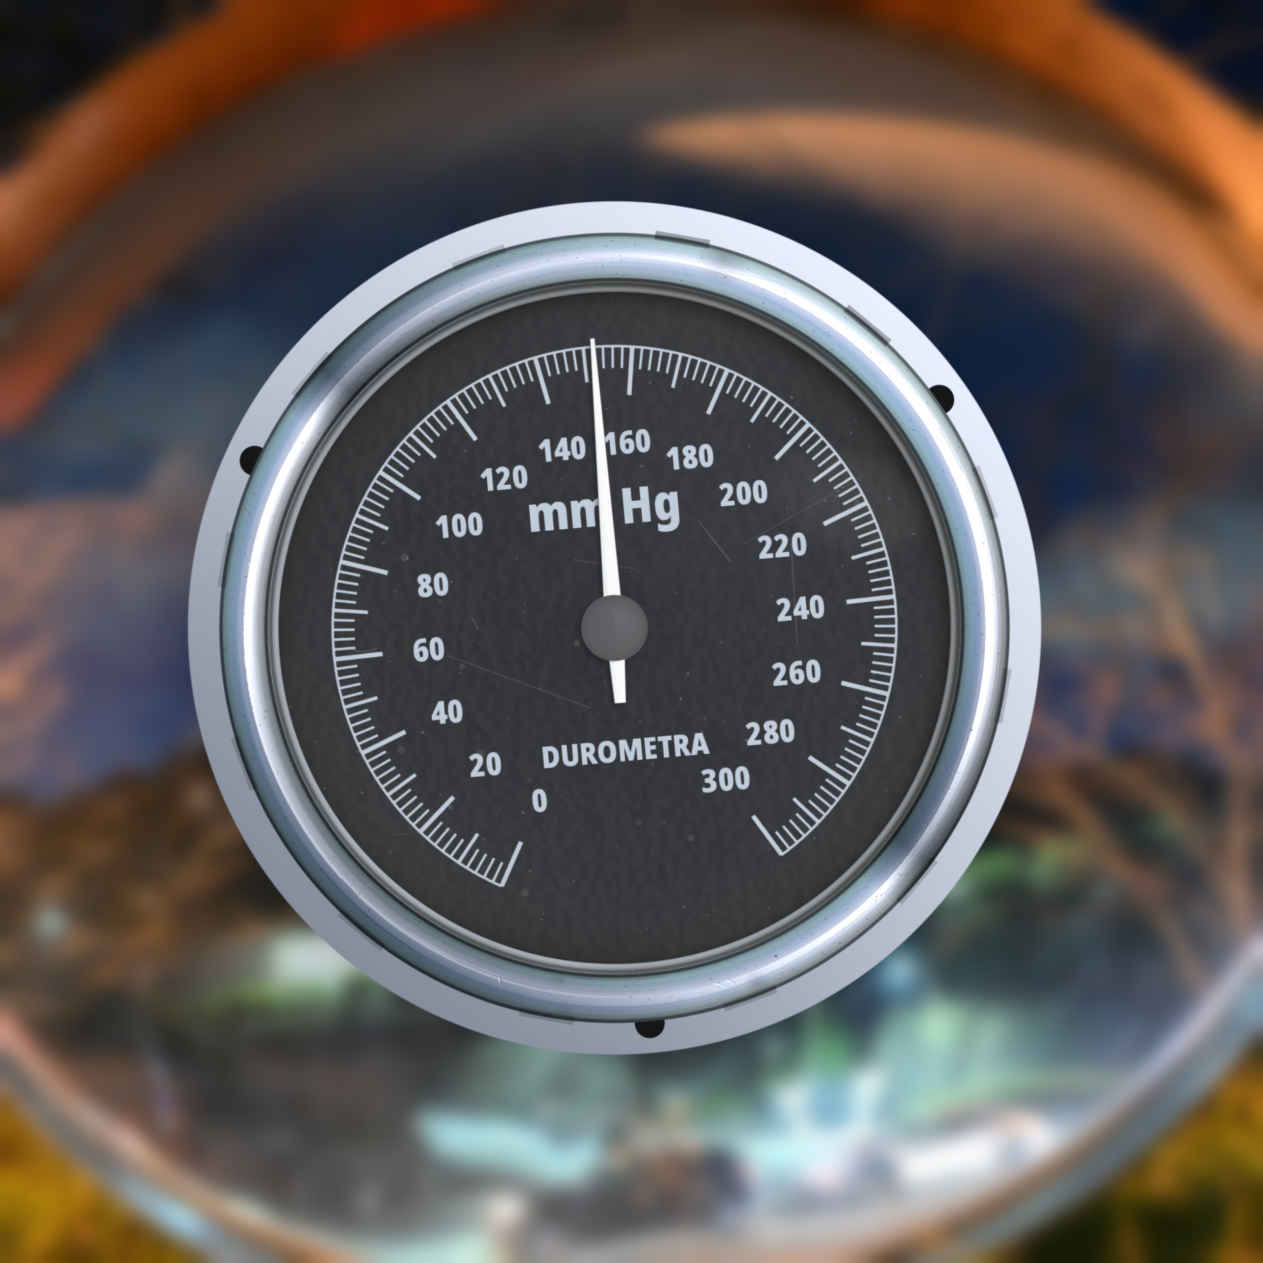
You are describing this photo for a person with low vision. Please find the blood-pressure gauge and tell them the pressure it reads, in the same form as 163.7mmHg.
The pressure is 152mmHg
